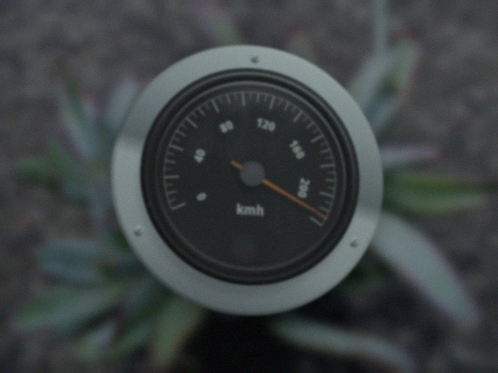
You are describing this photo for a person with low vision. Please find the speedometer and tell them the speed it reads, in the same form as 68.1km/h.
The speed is 215km/h
